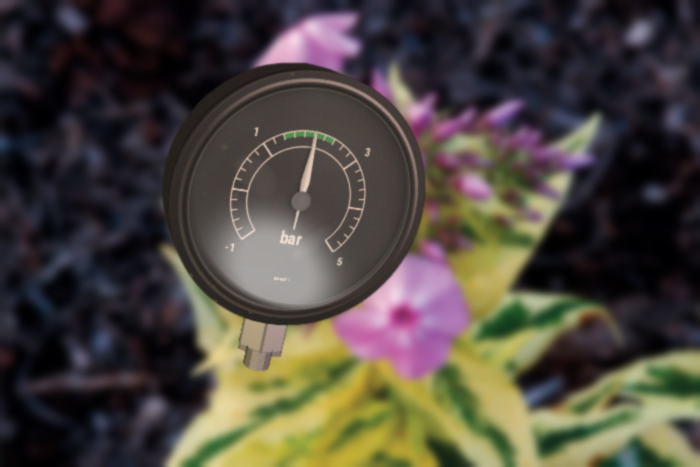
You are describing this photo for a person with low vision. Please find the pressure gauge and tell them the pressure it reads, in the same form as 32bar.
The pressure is 2bar
